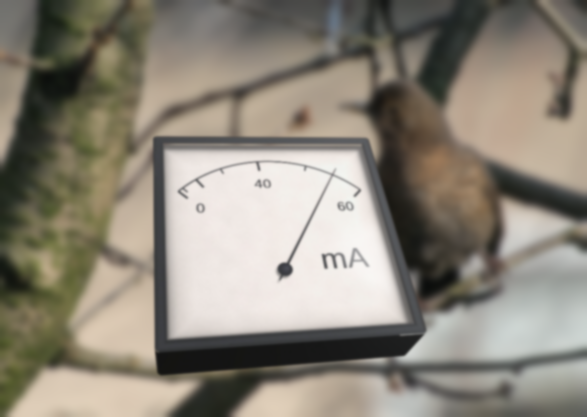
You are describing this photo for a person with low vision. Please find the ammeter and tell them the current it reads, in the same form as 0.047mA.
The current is 55mA
